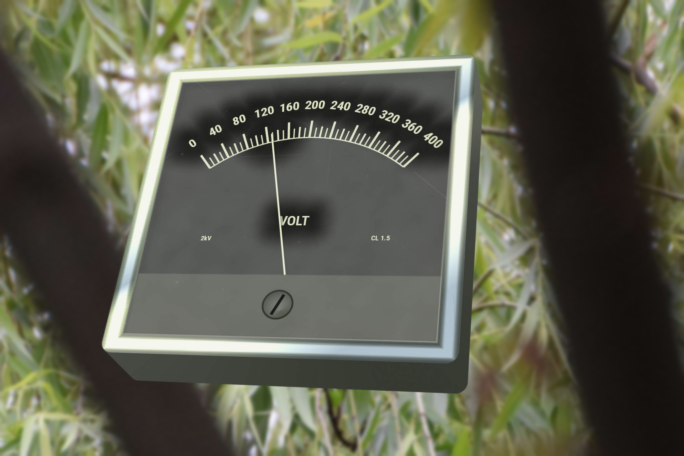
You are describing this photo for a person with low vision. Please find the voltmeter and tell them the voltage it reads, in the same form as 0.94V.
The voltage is 130V
